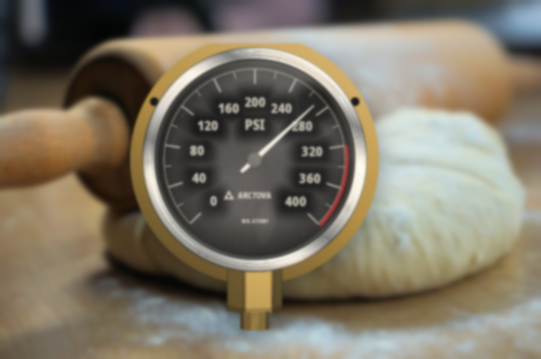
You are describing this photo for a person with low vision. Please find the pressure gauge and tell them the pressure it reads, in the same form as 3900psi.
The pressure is 270psi
